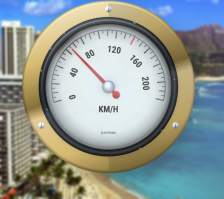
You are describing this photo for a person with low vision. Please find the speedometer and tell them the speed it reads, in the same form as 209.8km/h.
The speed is 65km/h
